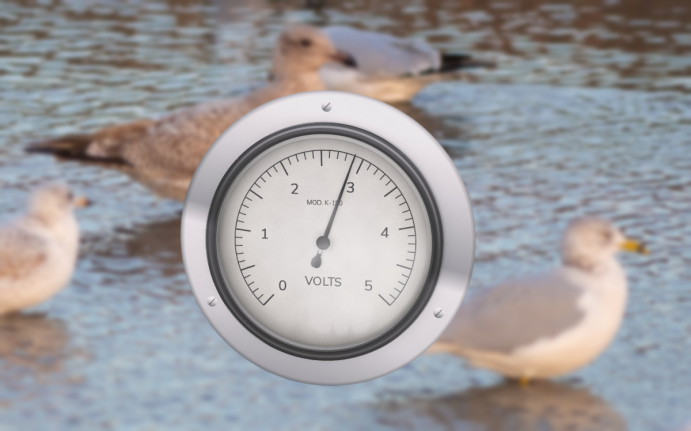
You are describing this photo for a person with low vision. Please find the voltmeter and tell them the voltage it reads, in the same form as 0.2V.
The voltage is 2.9V
